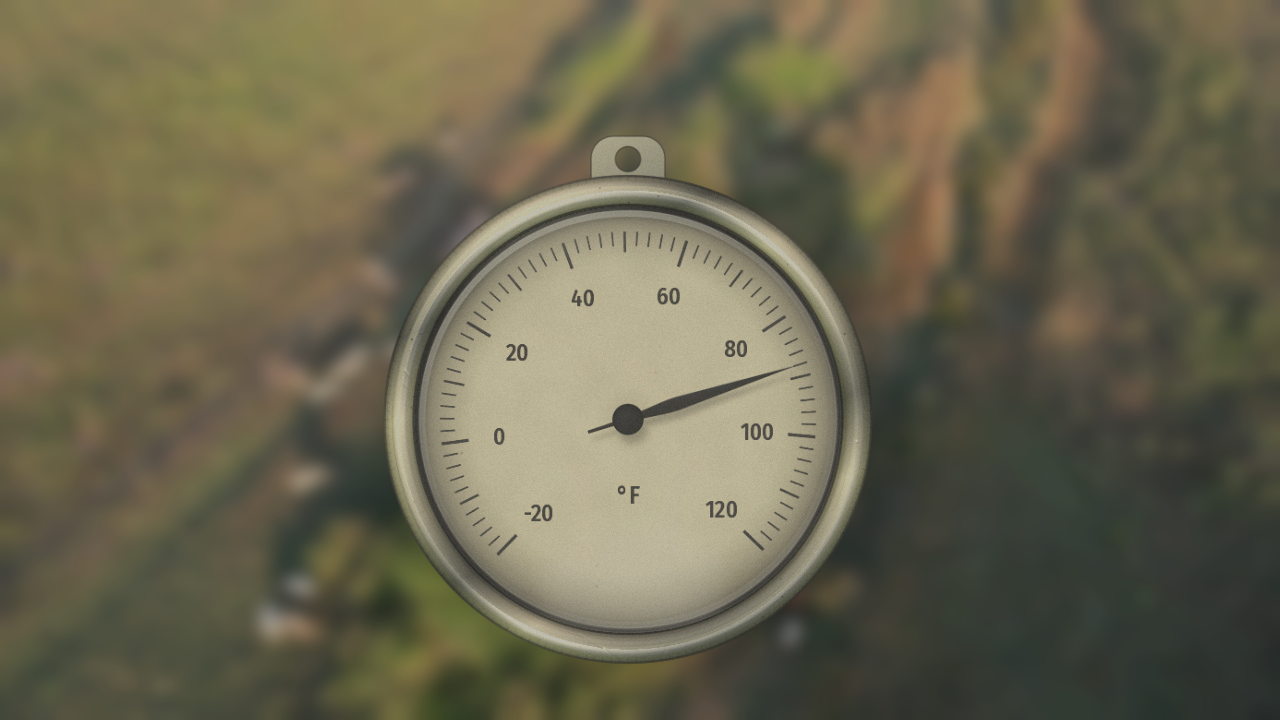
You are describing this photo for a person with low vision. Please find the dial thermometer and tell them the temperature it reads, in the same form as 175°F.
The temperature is 88°F
